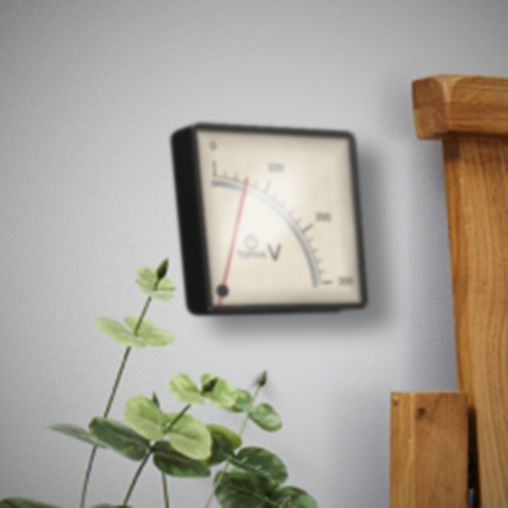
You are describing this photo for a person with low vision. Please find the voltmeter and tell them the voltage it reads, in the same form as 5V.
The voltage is 60V
